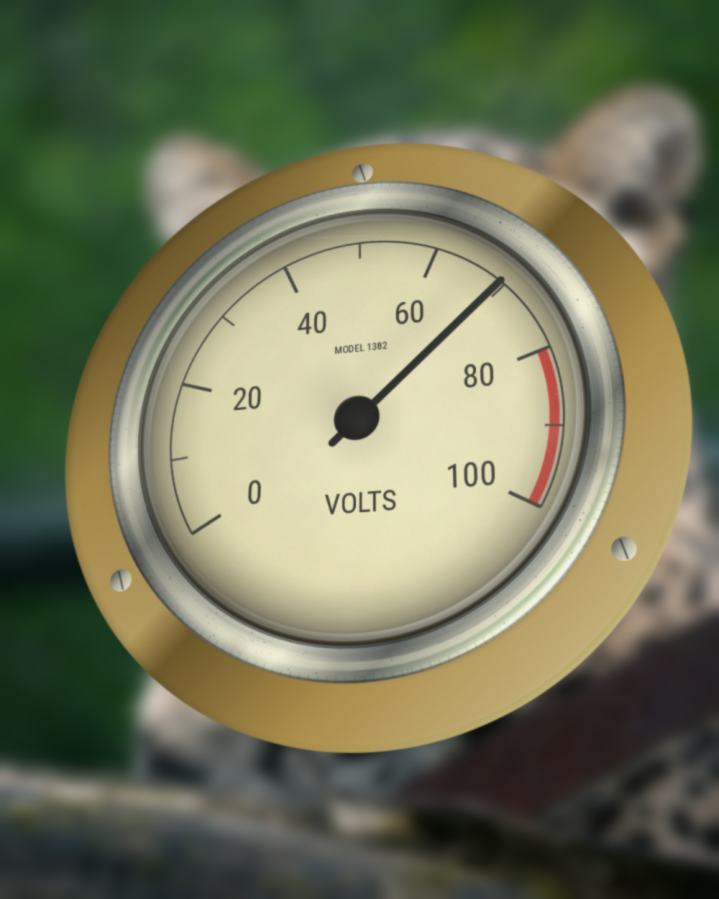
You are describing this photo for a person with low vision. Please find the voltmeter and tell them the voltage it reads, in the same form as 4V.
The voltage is 70V
